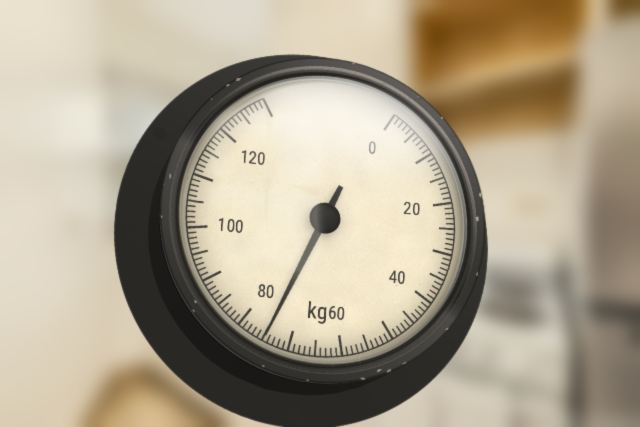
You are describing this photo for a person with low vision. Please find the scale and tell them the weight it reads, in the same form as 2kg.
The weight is 75kg
